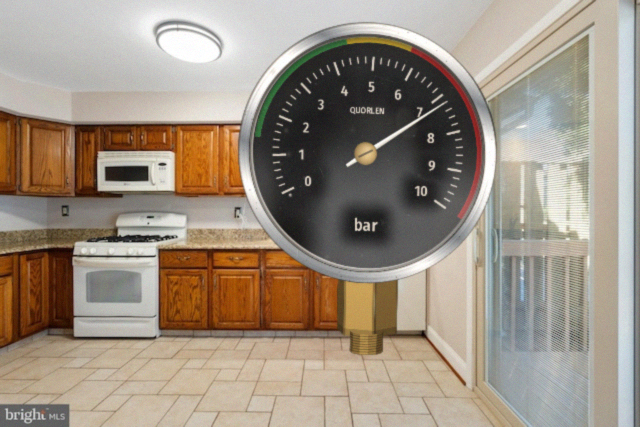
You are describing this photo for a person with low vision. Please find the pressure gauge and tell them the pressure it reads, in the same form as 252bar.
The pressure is 7.2bar
